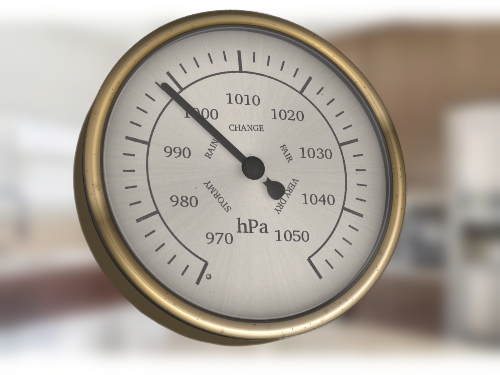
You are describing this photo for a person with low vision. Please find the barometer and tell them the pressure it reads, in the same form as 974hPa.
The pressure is 998hPa
